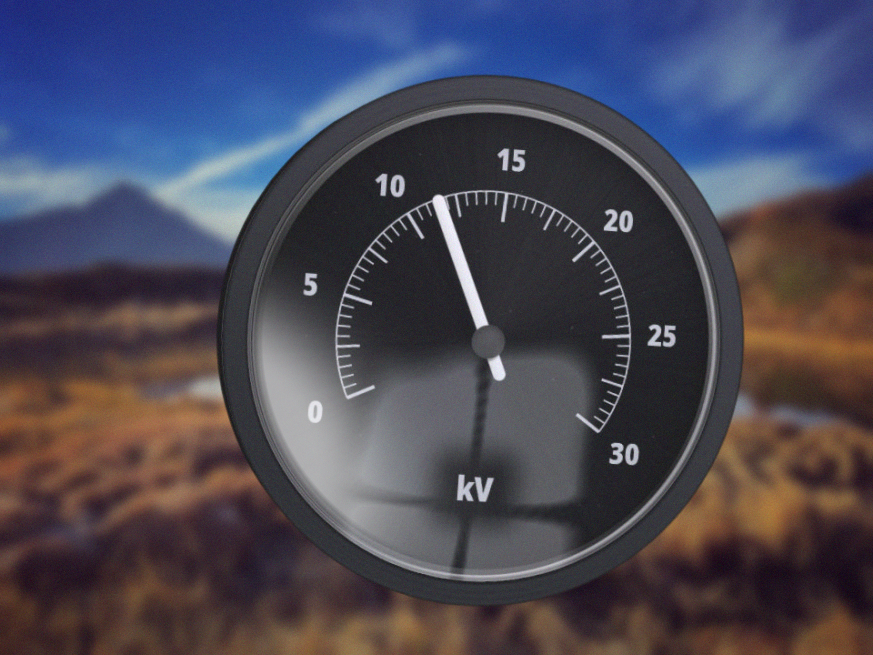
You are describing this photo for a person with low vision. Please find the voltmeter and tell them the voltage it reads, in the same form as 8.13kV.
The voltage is 11.5kV
